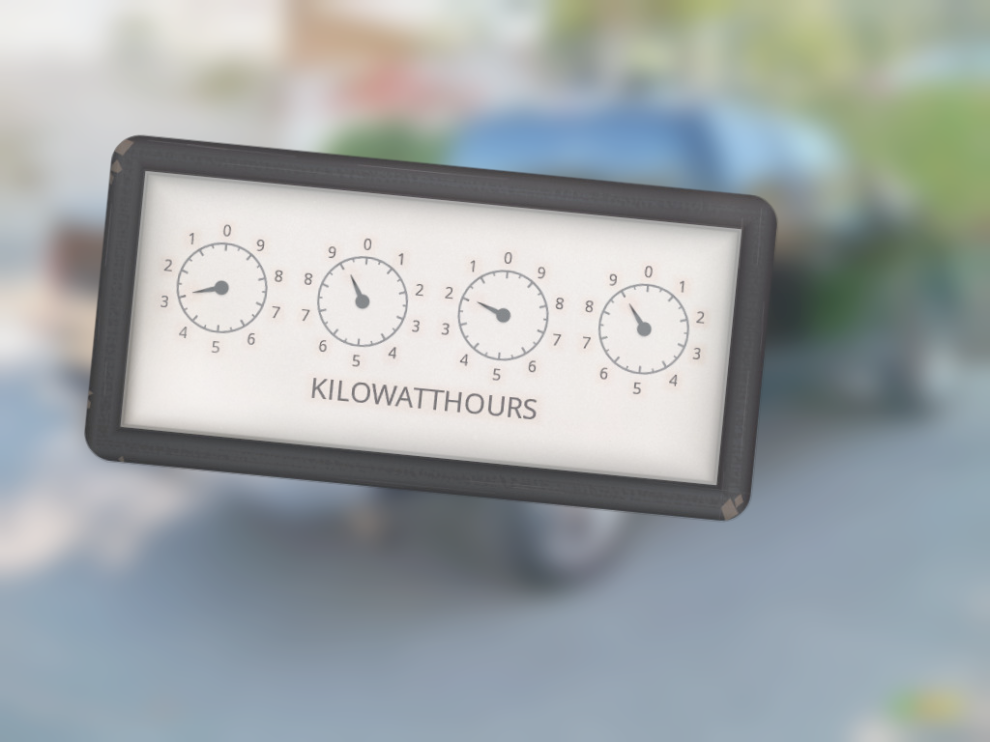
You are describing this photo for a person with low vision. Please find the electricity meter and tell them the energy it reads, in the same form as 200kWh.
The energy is 2919kWh
